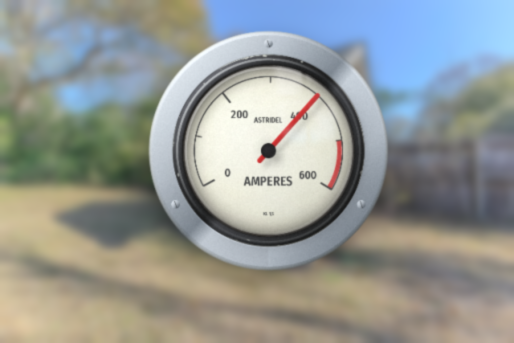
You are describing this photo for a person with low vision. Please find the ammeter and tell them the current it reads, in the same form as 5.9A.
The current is 400A
